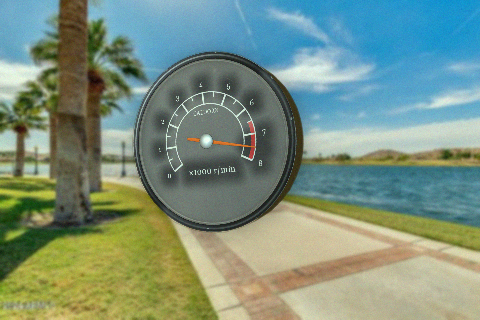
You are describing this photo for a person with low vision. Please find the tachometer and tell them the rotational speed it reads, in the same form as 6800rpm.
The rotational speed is 7500rpm
